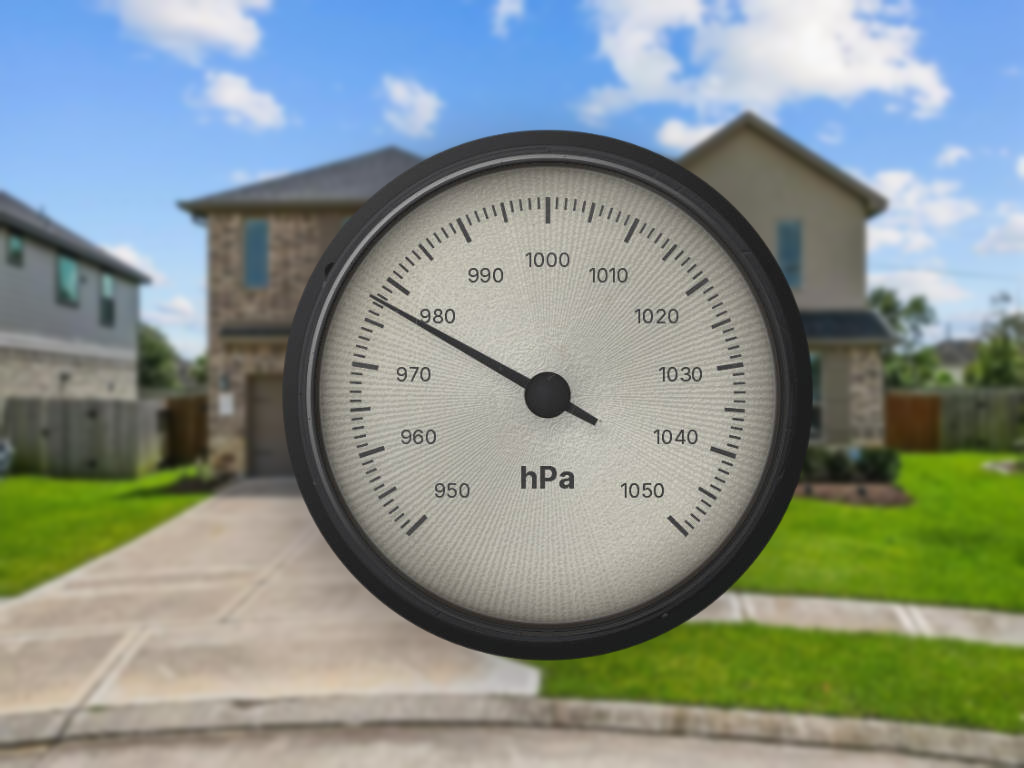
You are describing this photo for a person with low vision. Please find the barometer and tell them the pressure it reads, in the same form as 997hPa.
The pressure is 977.5hPa
